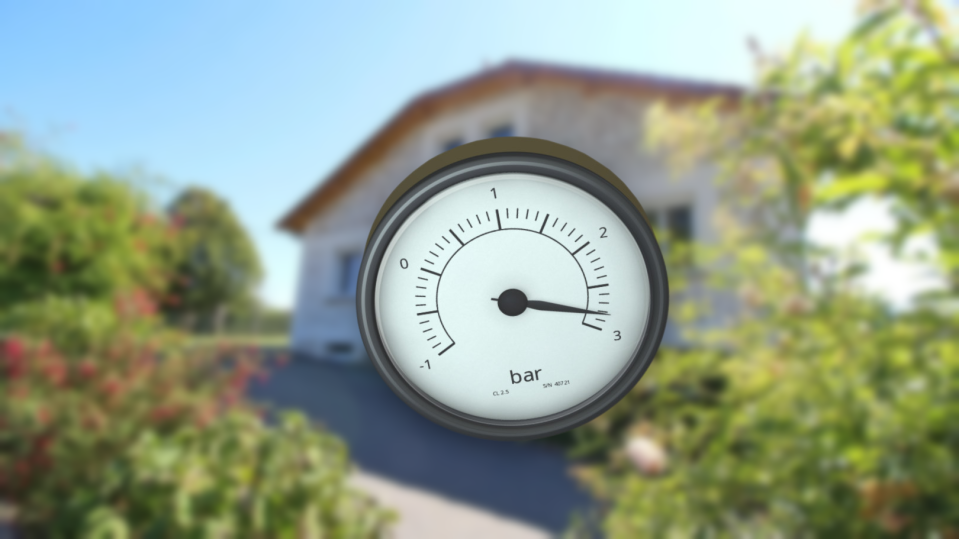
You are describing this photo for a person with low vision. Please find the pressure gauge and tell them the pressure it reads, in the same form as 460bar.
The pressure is 2.8bar
